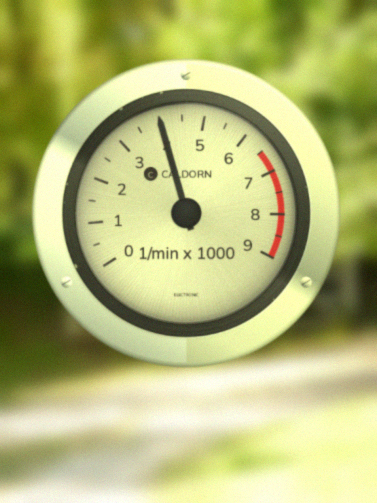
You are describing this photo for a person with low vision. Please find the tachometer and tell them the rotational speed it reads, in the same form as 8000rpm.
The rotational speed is 4000rpm
